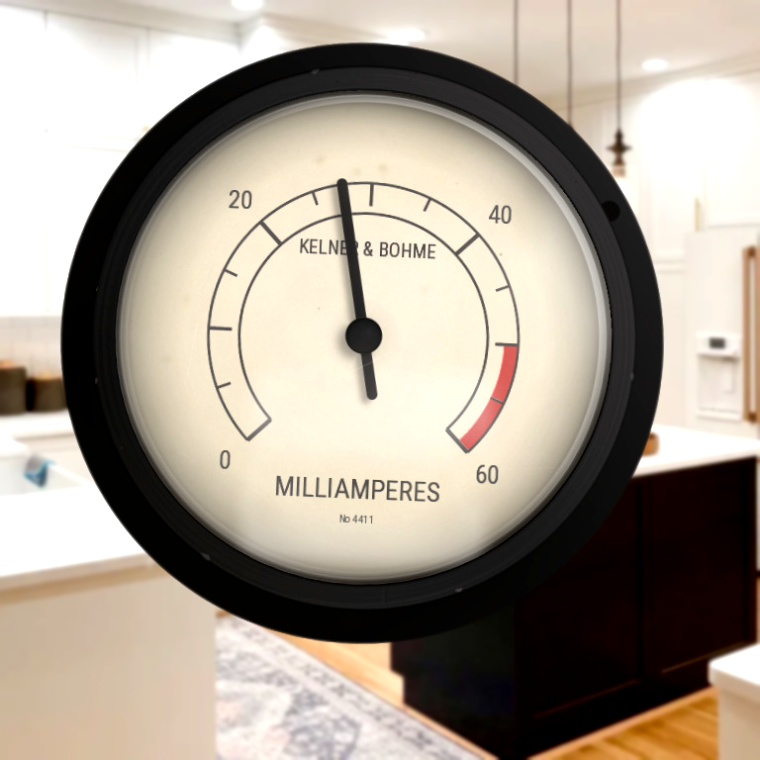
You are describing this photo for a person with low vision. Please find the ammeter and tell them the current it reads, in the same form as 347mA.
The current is 27.5mA
